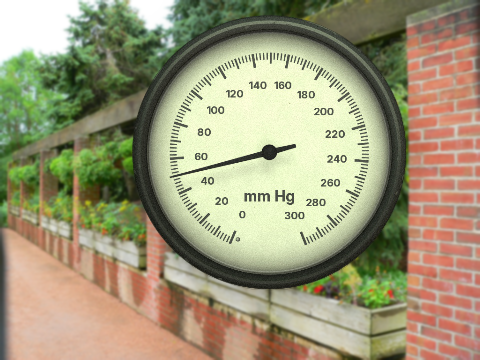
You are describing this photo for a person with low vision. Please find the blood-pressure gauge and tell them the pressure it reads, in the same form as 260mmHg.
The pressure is 50mmHg
